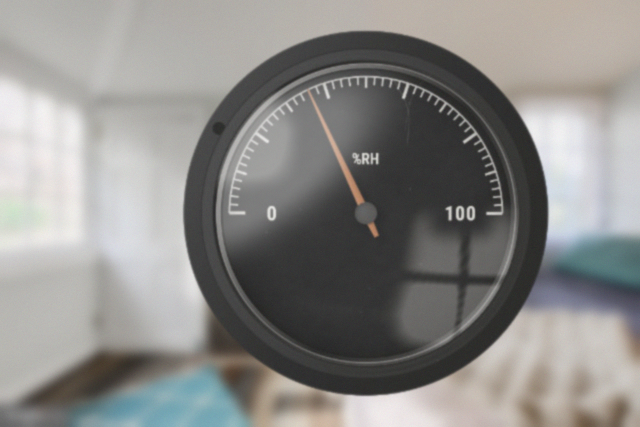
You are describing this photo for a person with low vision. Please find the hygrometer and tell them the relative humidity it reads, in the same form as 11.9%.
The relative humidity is 36%
